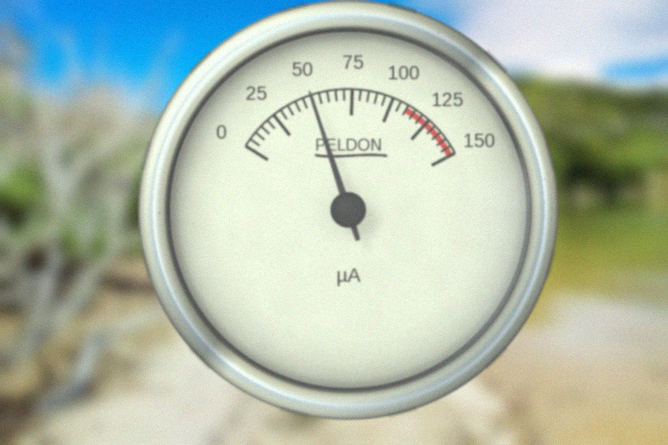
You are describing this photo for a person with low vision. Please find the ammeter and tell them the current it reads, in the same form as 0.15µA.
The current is 50µA
